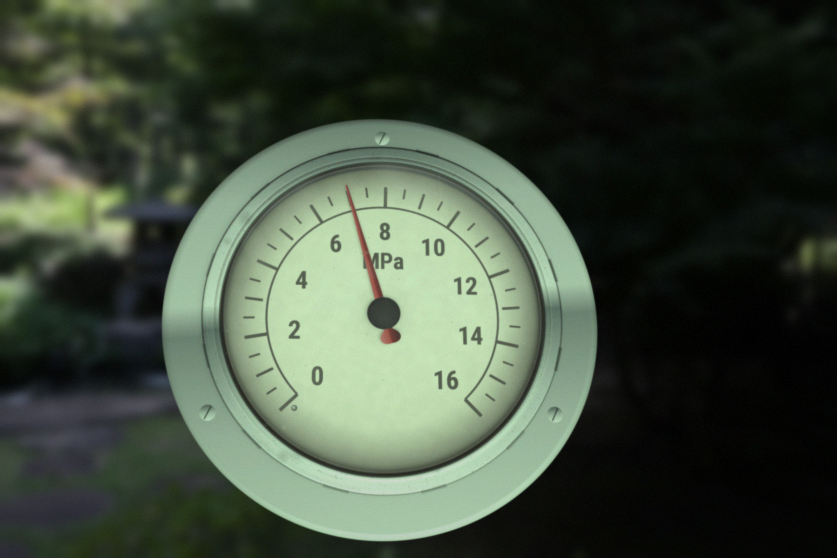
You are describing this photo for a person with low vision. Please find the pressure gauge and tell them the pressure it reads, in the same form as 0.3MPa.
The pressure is 7MPa
